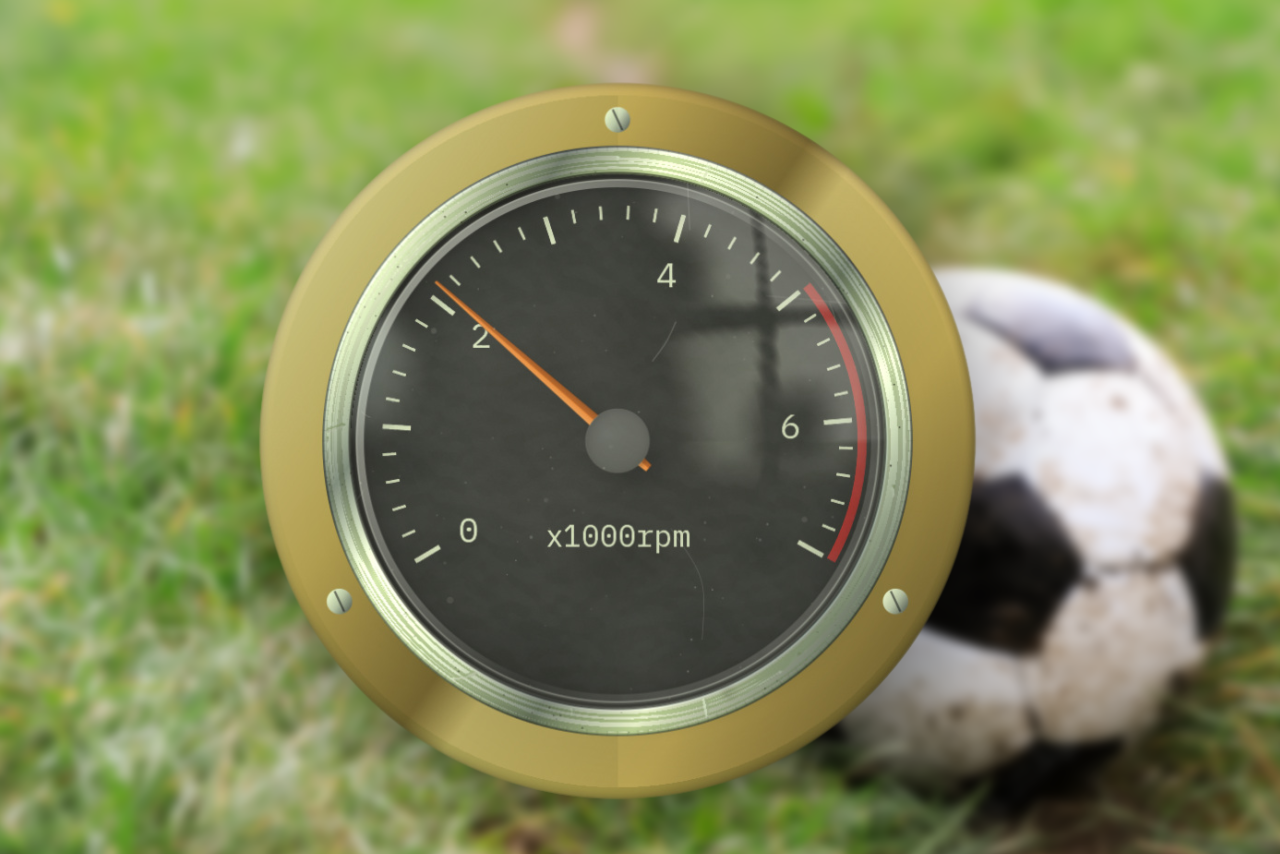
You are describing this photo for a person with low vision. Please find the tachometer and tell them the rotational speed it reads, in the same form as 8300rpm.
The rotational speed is 2100rpm
